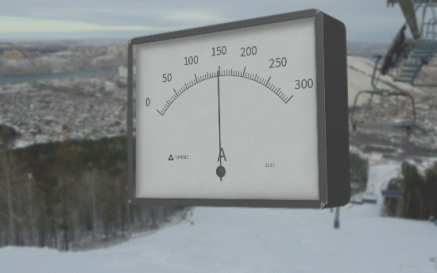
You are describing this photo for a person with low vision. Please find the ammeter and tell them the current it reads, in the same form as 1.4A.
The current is 150A
